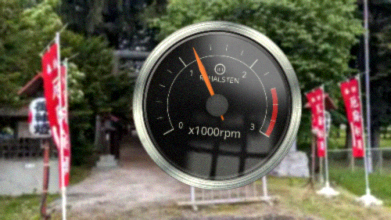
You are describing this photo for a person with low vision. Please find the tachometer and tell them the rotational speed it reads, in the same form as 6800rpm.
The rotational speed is 1200rpm
